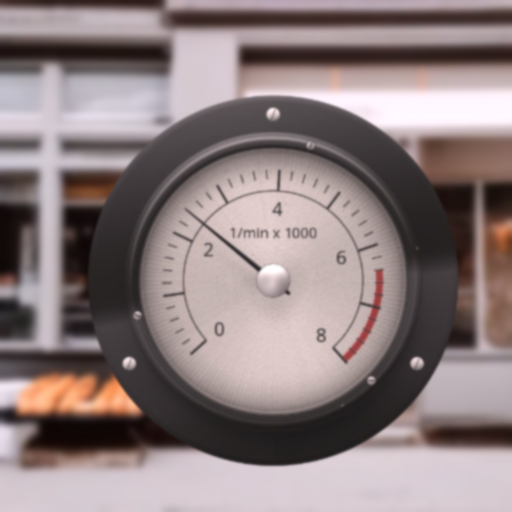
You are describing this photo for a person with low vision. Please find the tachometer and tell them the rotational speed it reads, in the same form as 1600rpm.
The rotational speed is 2400rpm
